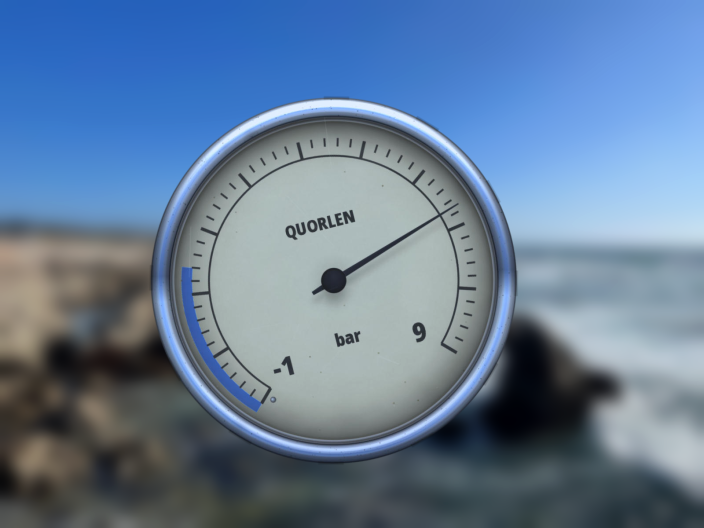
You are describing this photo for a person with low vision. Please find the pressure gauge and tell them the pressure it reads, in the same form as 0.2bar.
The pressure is 6.7bar
